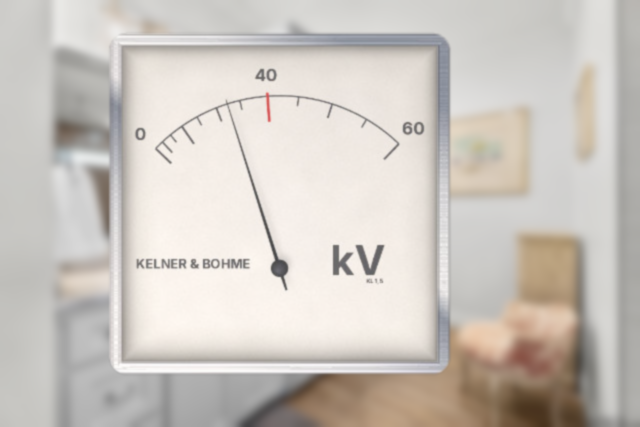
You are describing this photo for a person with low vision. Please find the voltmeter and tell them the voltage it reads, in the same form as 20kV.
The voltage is 32.5kV
